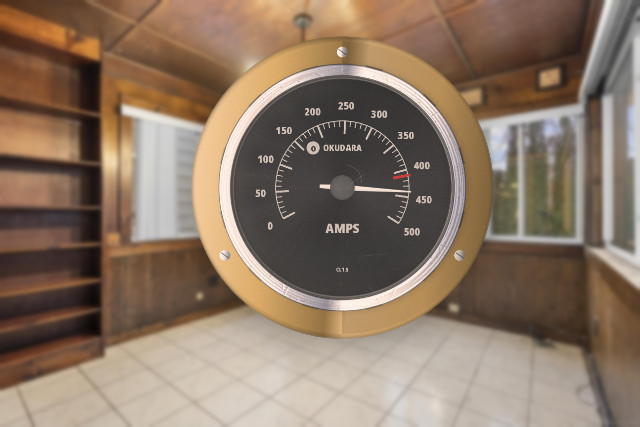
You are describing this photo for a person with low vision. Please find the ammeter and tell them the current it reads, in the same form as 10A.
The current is 440A
